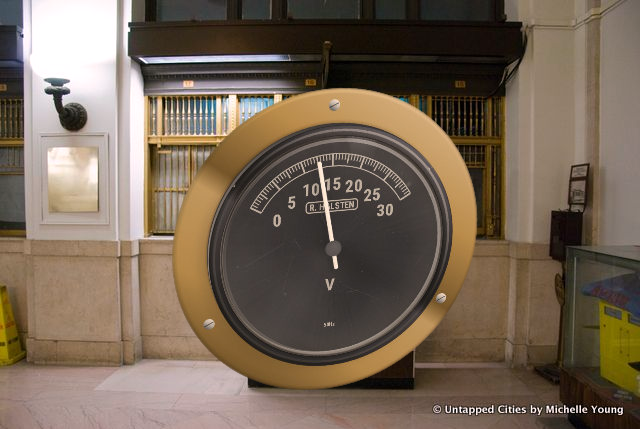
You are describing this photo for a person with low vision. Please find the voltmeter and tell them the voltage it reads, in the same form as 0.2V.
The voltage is 12.5V
